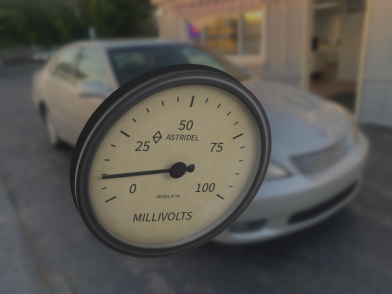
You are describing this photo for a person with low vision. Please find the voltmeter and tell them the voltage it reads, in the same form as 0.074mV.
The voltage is 10mV
